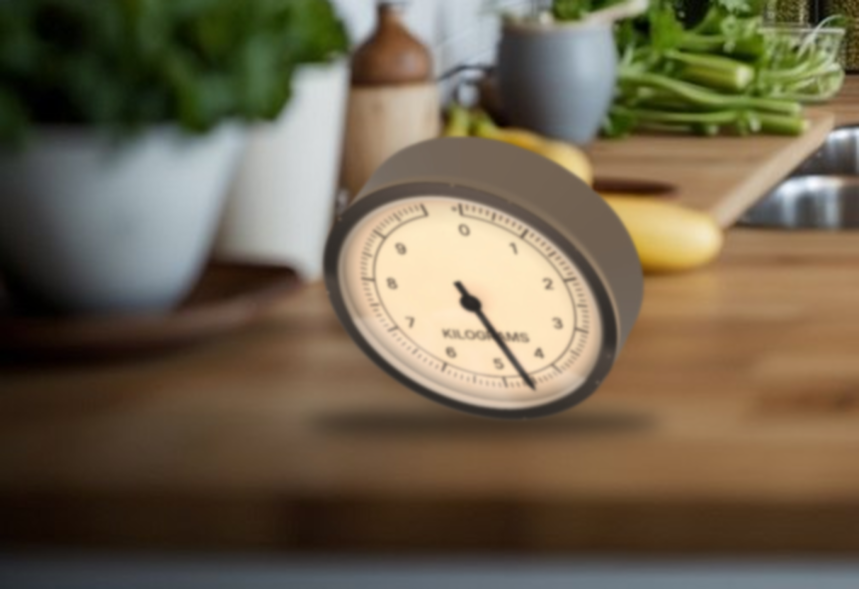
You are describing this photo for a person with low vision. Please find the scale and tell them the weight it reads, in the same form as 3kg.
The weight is 4.5kg
